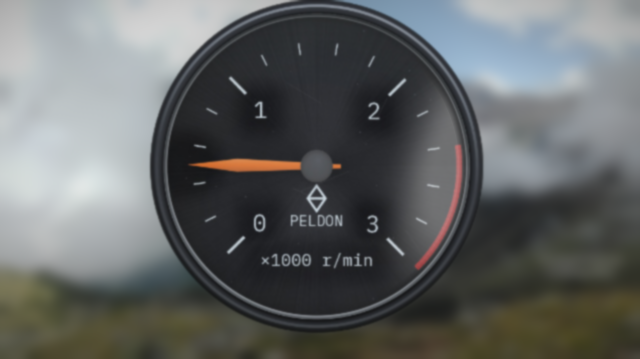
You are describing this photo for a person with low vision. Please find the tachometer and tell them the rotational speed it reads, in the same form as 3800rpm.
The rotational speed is 500rpm
